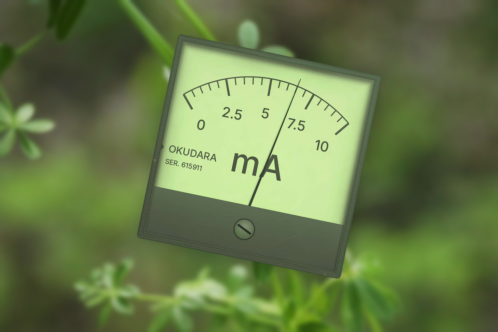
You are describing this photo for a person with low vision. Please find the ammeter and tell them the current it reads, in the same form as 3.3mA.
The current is 6.5mA
